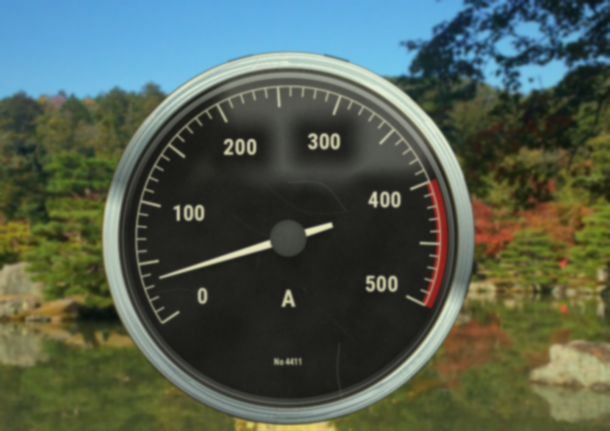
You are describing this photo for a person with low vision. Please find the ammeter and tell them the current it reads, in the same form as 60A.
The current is 35A
